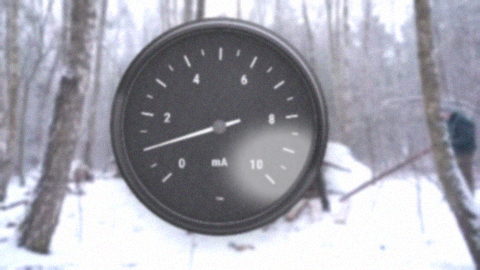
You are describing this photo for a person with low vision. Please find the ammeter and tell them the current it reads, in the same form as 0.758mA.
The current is 1mA
